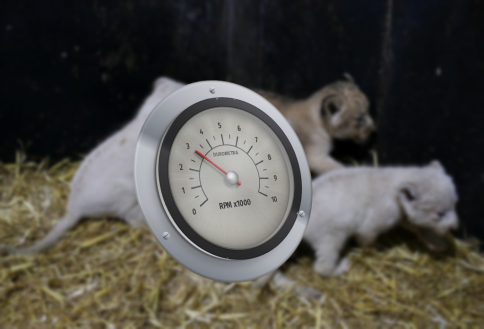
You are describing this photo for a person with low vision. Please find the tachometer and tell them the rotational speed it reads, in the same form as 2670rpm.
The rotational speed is 3000rpm
